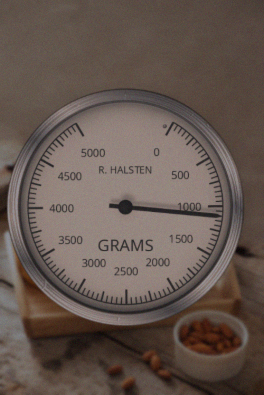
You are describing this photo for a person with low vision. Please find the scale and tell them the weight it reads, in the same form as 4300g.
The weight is 1100g
